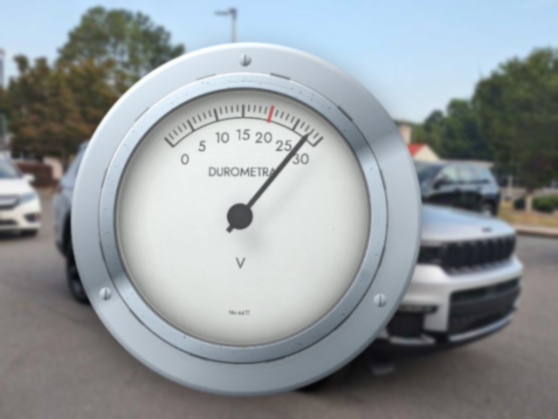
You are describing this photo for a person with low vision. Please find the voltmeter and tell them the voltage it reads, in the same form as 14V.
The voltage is 28V
